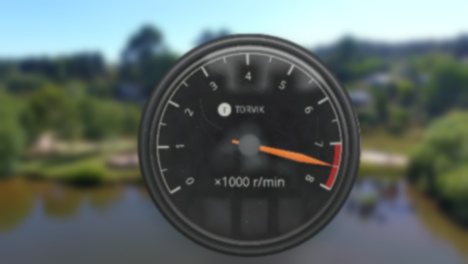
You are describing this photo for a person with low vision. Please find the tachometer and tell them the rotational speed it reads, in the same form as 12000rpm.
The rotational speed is 7500rpm
